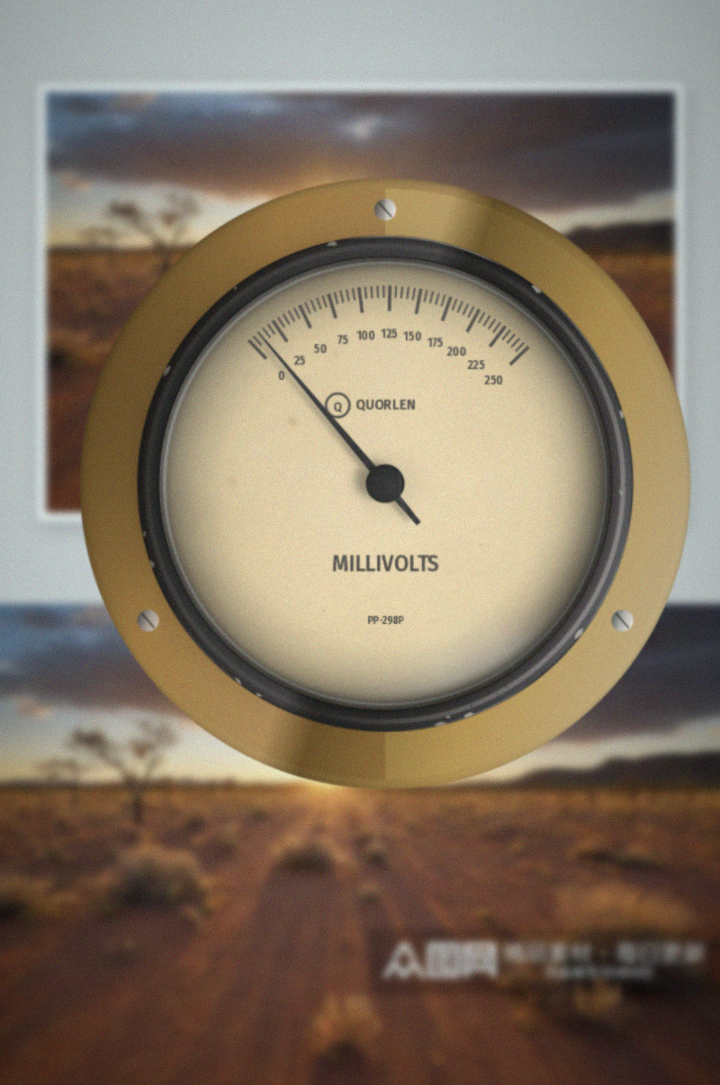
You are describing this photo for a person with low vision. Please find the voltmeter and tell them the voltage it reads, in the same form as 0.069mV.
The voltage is 10mV
